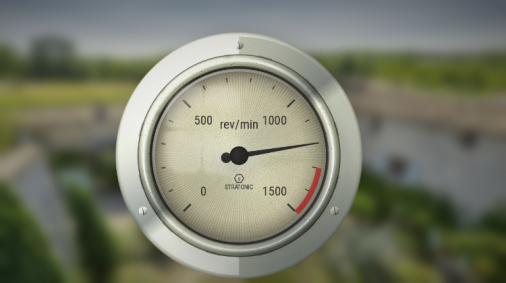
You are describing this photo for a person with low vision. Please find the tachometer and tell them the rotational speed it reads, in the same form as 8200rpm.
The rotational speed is 1200rpm
